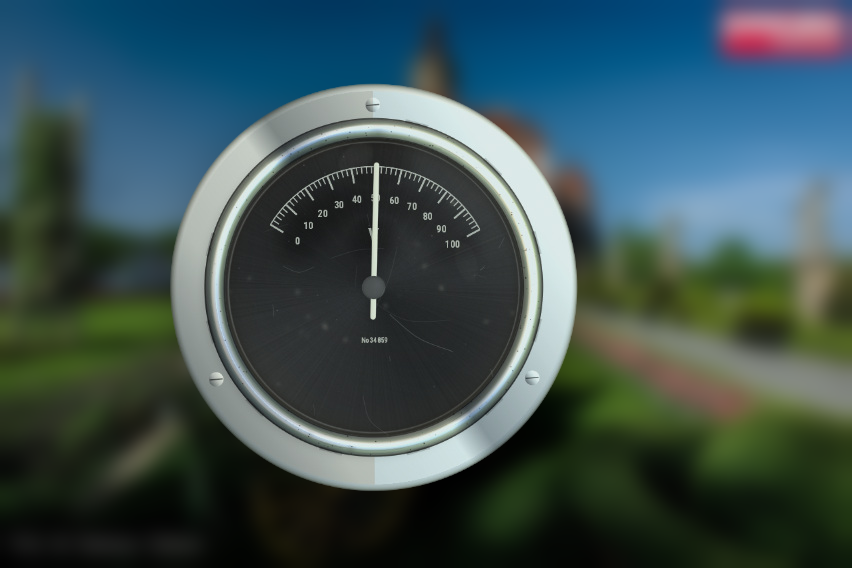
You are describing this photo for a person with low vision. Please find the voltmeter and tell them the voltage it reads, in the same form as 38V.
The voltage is 50V
